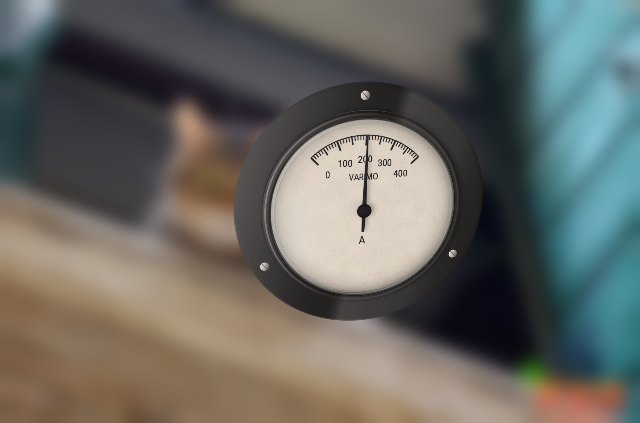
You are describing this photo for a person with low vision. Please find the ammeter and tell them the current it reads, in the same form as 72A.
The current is 200A
